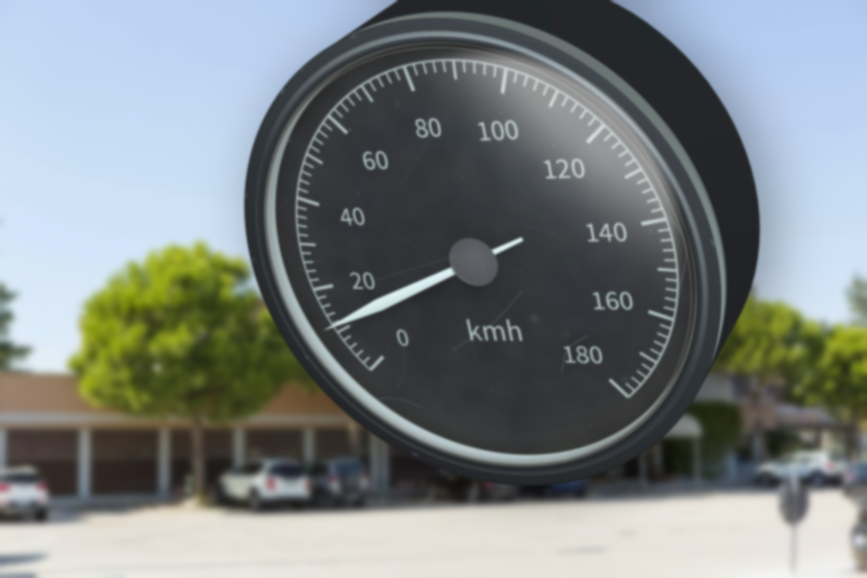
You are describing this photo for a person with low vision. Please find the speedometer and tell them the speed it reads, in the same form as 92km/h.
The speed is 12km/h
